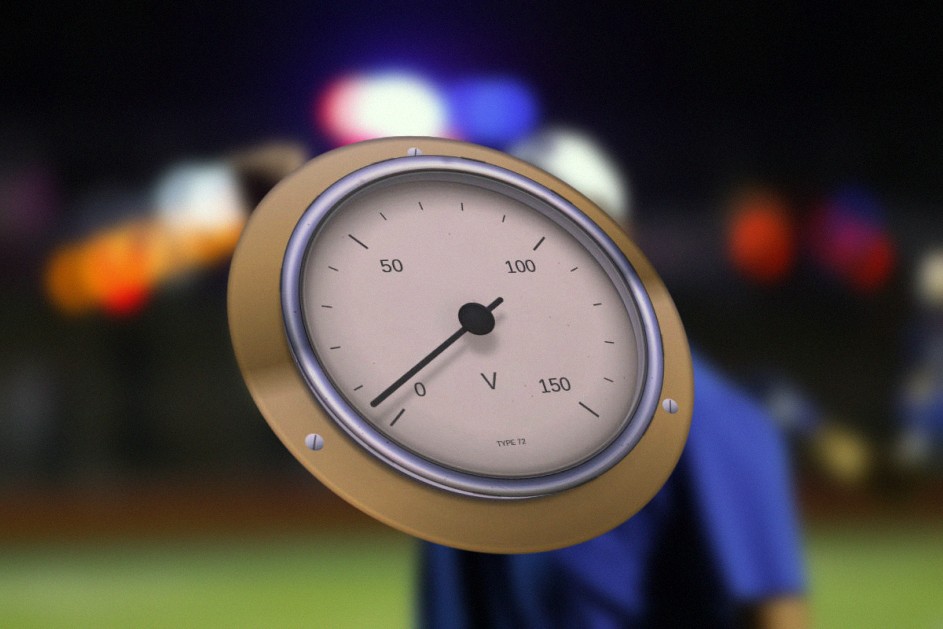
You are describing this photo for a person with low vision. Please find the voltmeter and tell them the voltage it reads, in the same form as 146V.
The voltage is 5V
